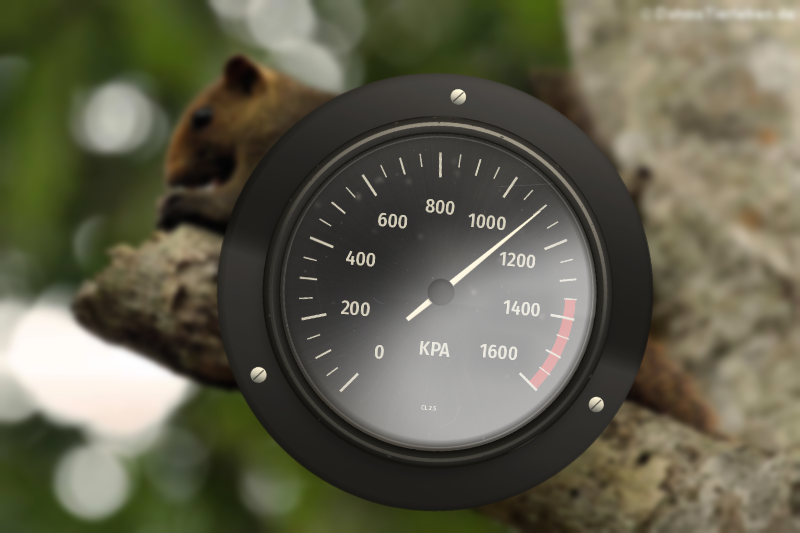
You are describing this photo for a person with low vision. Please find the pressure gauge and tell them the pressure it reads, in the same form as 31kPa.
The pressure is 1100kPa
